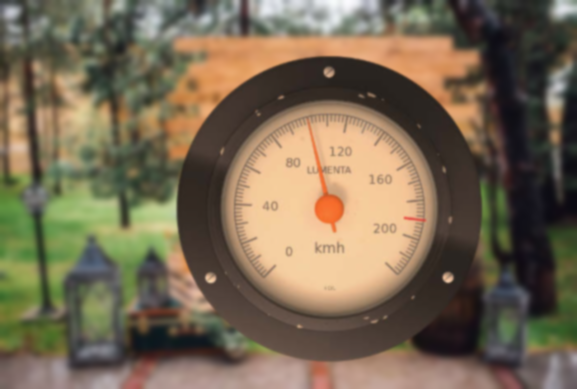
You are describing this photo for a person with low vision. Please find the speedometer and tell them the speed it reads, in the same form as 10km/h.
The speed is 100km/h
